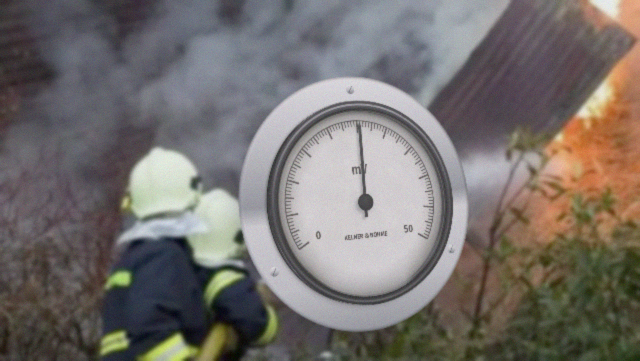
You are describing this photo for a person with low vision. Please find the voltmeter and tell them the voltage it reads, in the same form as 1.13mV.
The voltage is 25mV
